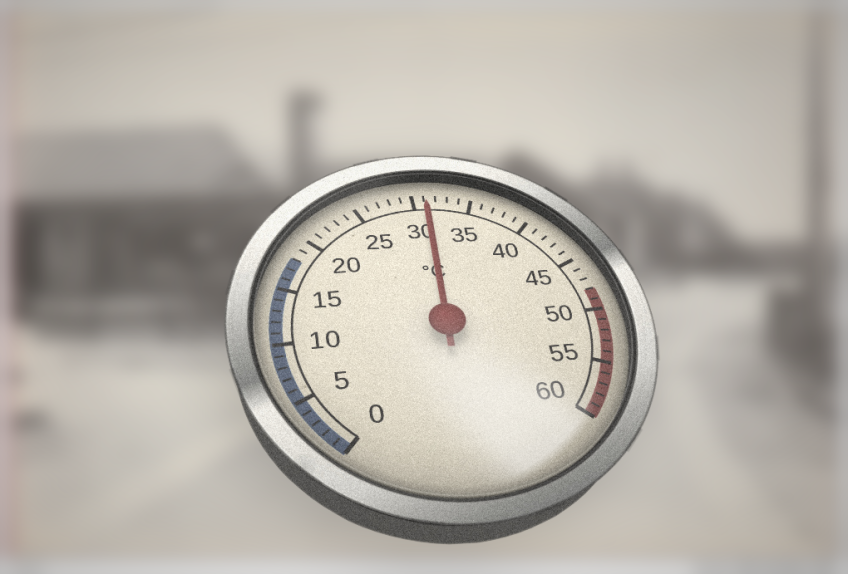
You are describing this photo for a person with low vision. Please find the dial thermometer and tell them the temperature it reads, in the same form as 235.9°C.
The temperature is 31°C
